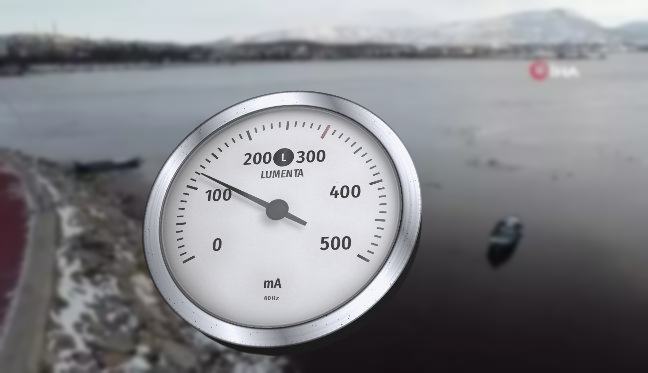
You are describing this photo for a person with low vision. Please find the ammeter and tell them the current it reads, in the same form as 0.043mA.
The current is 120mA
